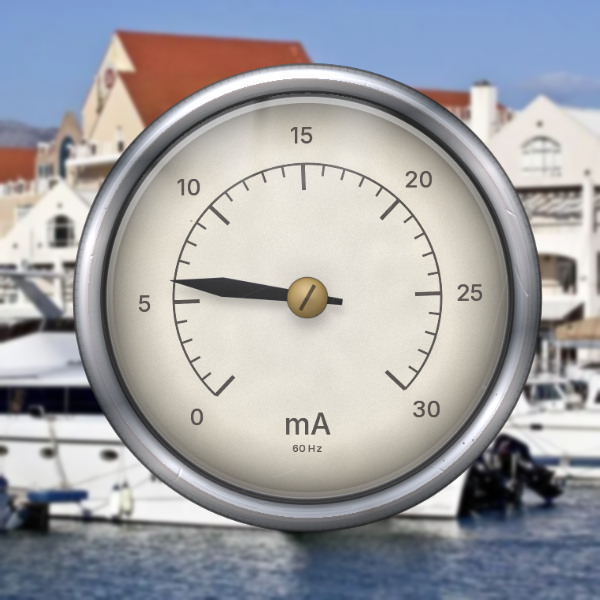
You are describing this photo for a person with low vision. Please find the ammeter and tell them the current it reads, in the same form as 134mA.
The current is 6mA
